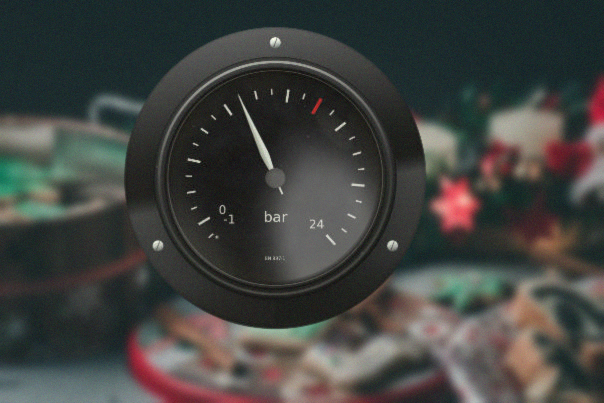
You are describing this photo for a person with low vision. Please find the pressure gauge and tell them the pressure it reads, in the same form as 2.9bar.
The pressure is 9bar
